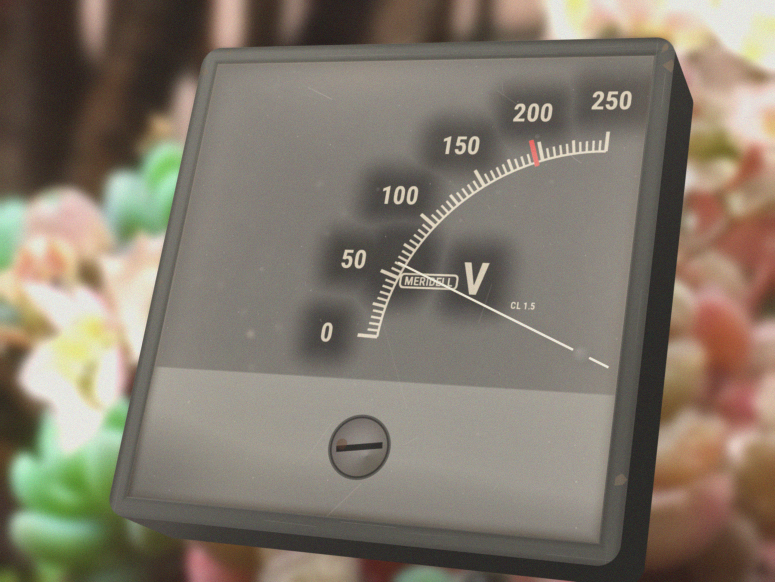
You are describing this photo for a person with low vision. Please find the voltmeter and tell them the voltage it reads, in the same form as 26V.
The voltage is 60V
